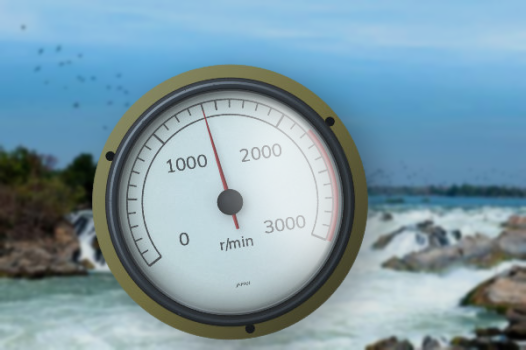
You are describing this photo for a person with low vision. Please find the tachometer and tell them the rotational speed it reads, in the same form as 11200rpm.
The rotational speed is 1400rpm
